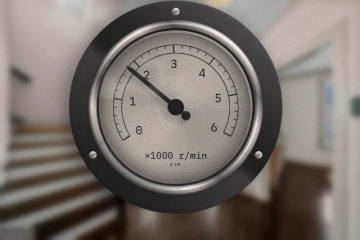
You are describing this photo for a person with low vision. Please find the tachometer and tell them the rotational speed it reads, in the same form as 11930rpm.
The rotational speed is 1800rpm
